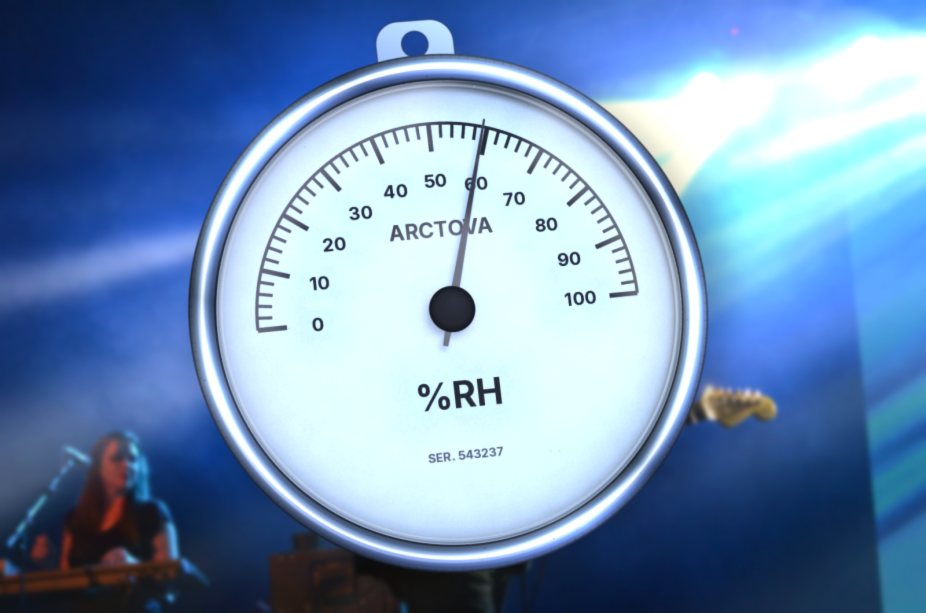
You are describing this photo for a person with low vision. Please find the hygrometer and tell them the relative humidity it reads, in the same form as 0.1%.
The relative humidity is 59%
